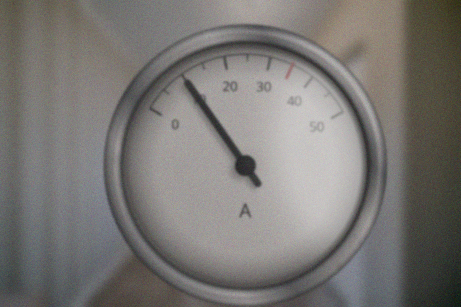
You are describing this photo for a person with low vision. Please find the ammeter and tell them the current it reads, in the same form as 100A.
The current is 10A
